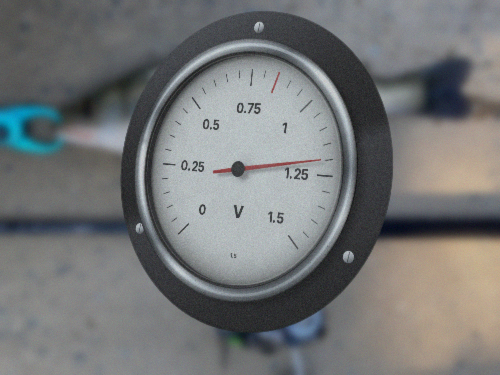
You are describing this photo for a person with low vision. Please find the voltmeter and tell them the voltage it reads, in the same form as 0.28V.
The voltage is 1.2V
